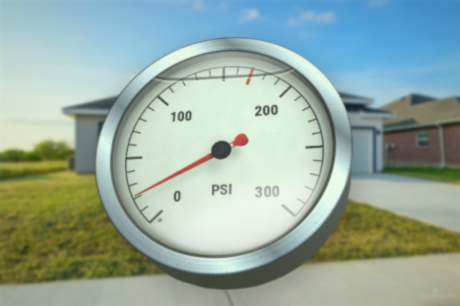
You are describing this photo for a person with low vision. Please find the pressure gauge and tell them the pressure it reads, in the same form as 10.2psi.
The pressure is 20psi
